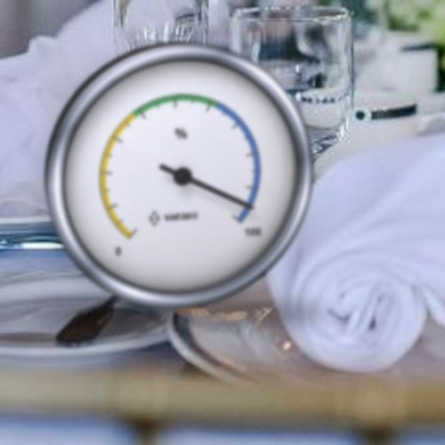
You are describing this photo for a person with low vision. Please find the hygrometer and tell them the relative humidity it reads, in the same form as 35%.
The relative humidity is 95%
